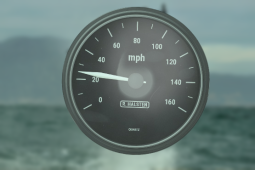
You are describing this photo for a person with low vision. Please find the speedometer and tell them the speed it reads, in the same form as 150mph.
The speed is 25mph
